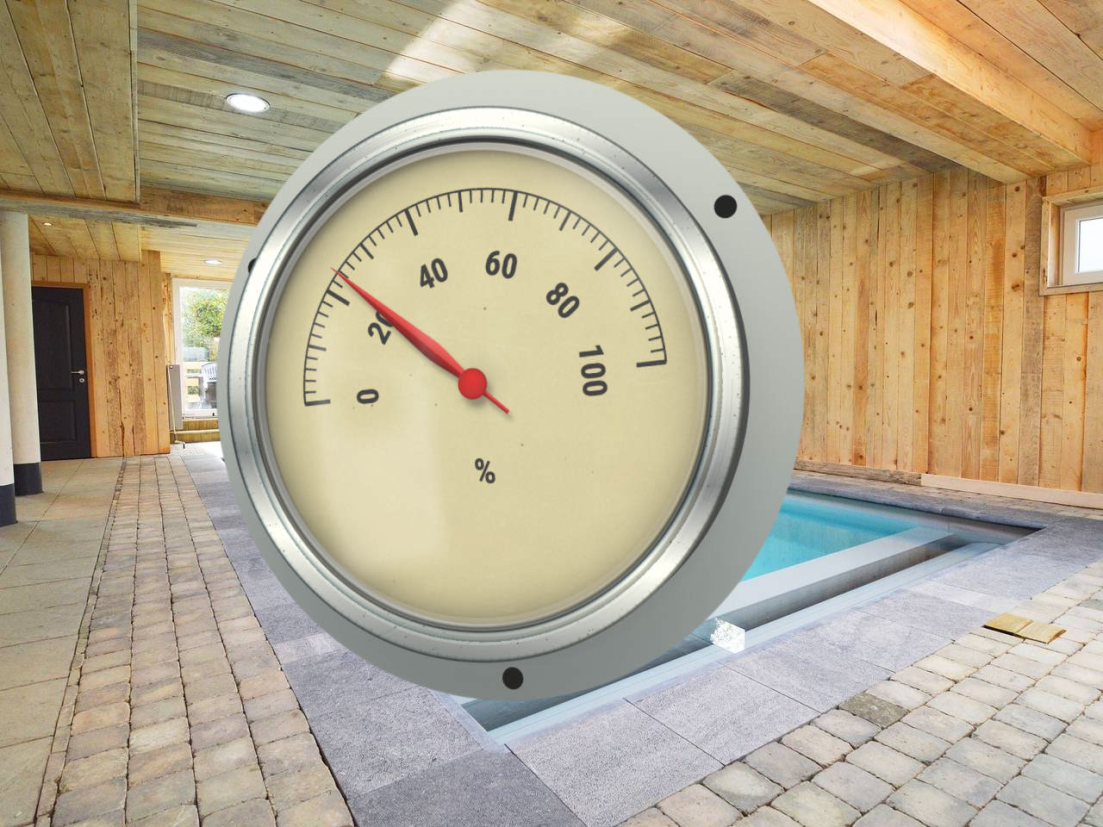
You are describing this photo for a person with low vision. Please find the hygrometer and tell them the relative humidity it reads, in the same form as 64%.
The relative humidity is 24%
